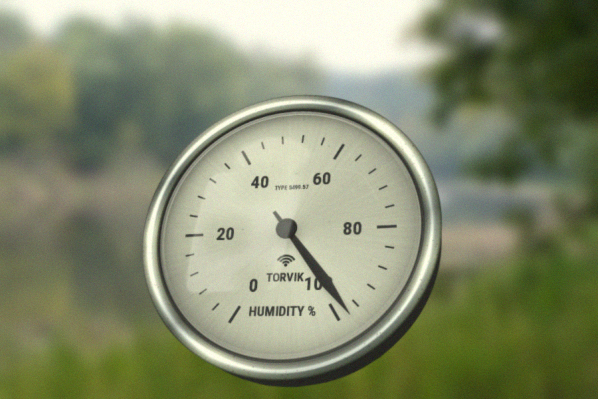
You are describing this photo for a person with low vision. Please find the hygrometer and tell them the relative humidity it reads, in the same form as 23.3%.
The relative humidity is 98%
